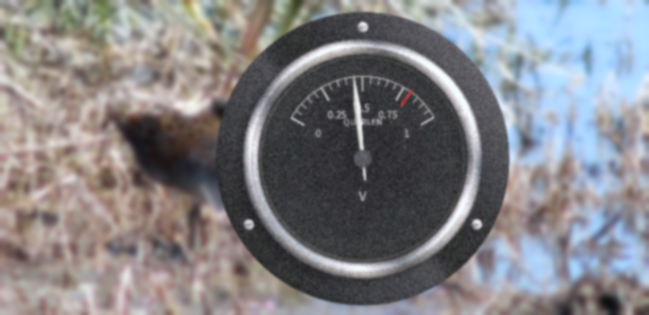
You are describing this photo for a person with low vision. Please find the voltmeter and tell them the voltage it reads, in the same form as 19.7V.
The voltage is 0.45V
